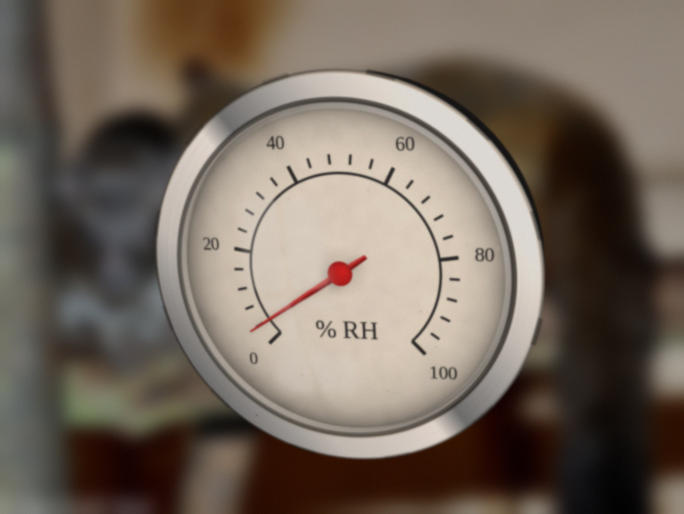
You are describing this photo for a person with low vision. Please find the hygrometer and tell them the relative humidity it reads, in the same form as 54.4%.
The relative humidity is 4%
